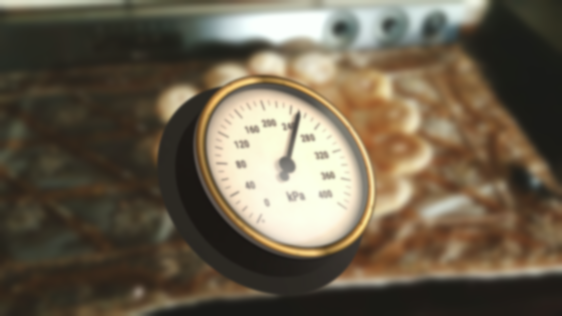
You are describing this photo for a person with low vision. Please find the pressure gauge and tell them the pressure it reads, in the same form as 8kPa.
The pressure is 250kPa
